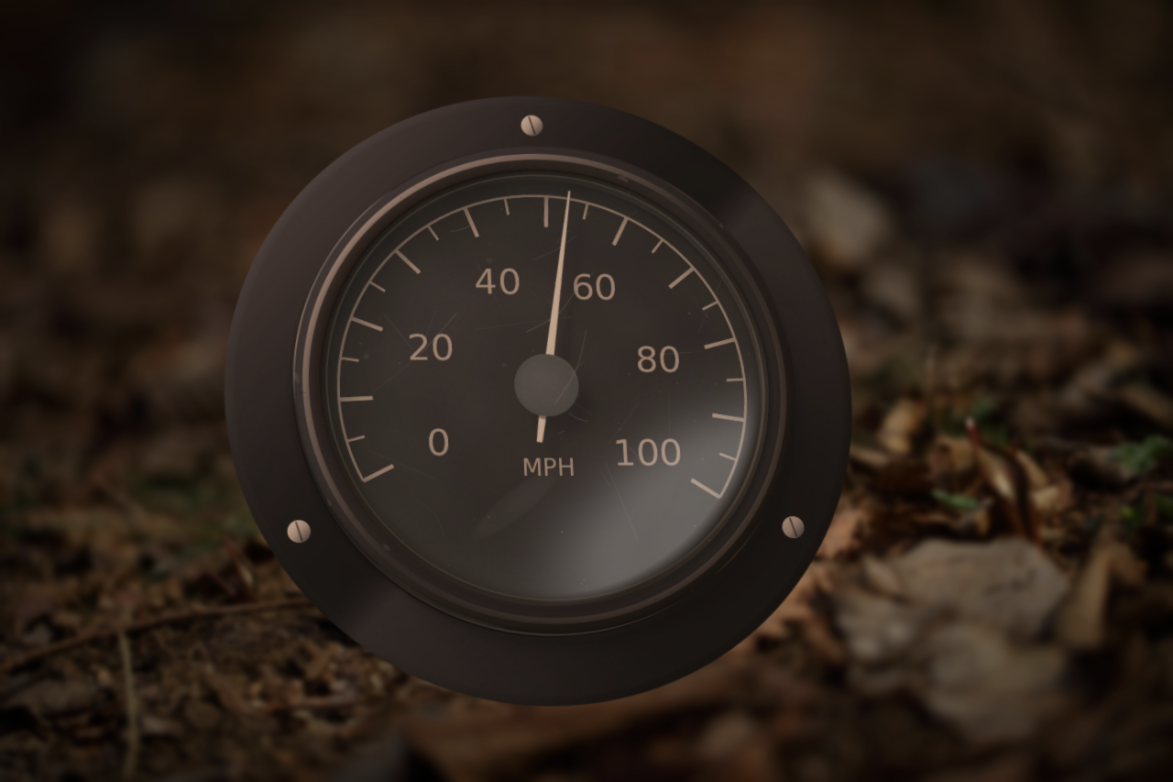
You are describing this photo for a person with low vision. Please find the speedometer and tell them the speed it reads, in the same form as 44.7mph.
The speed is 52.5mph
